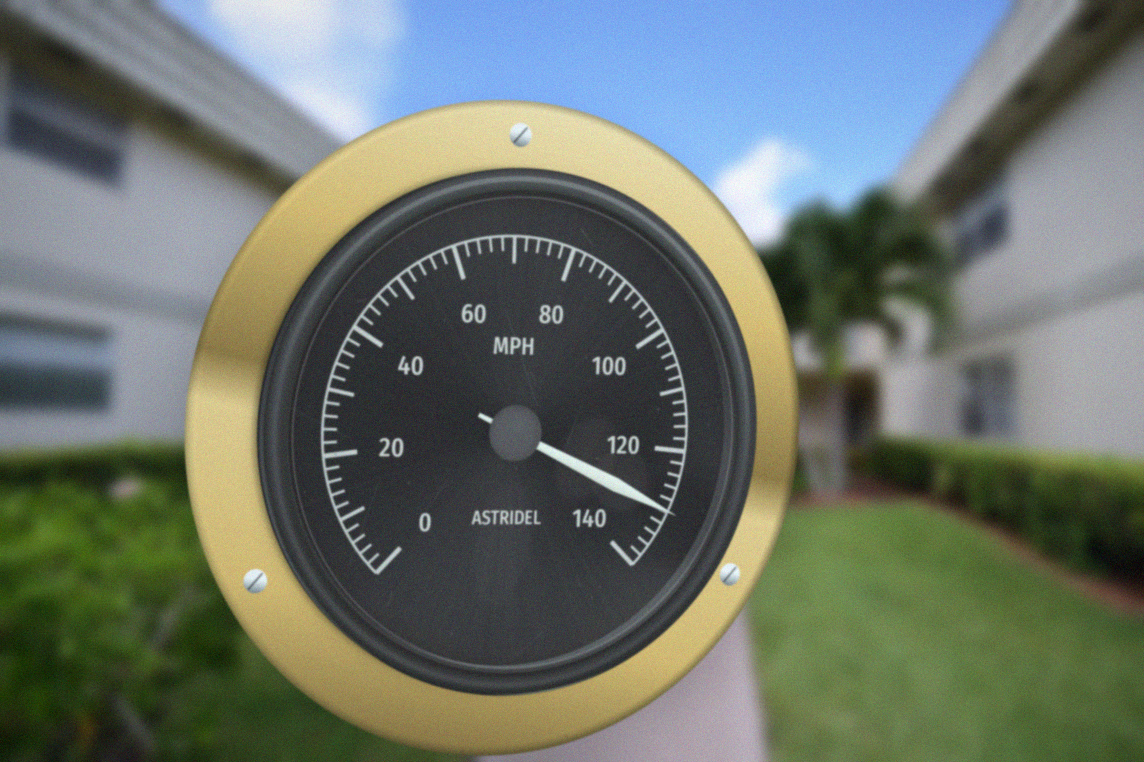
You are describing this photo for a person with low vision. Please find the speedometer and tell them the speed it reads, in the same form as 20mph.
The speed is 130mph
